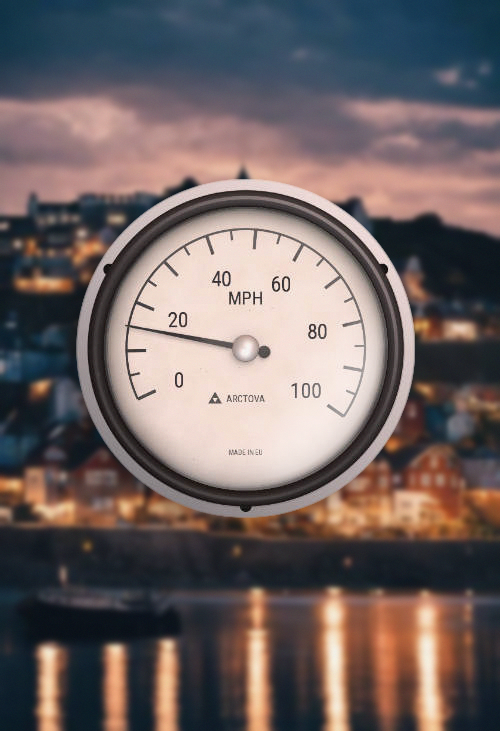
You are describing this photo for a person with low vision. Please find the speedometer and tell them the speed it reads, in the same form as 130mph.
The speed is 15mph
